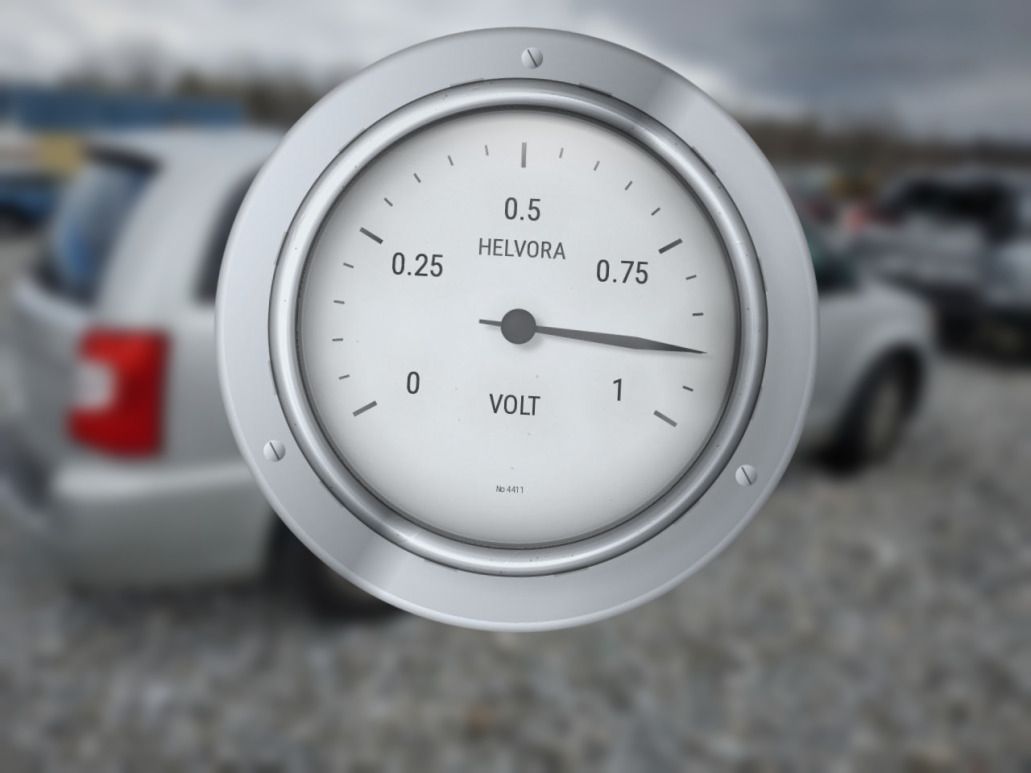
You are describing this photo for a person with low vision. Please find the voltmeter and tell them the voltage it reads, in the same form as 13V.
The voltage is 0.9V
